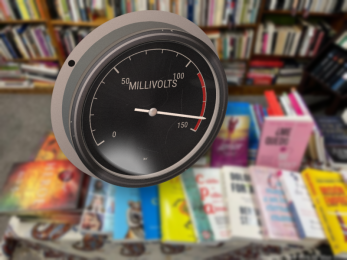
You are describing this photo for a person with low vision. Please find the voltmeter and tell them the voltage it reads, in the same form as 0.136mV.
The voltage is 140mV
